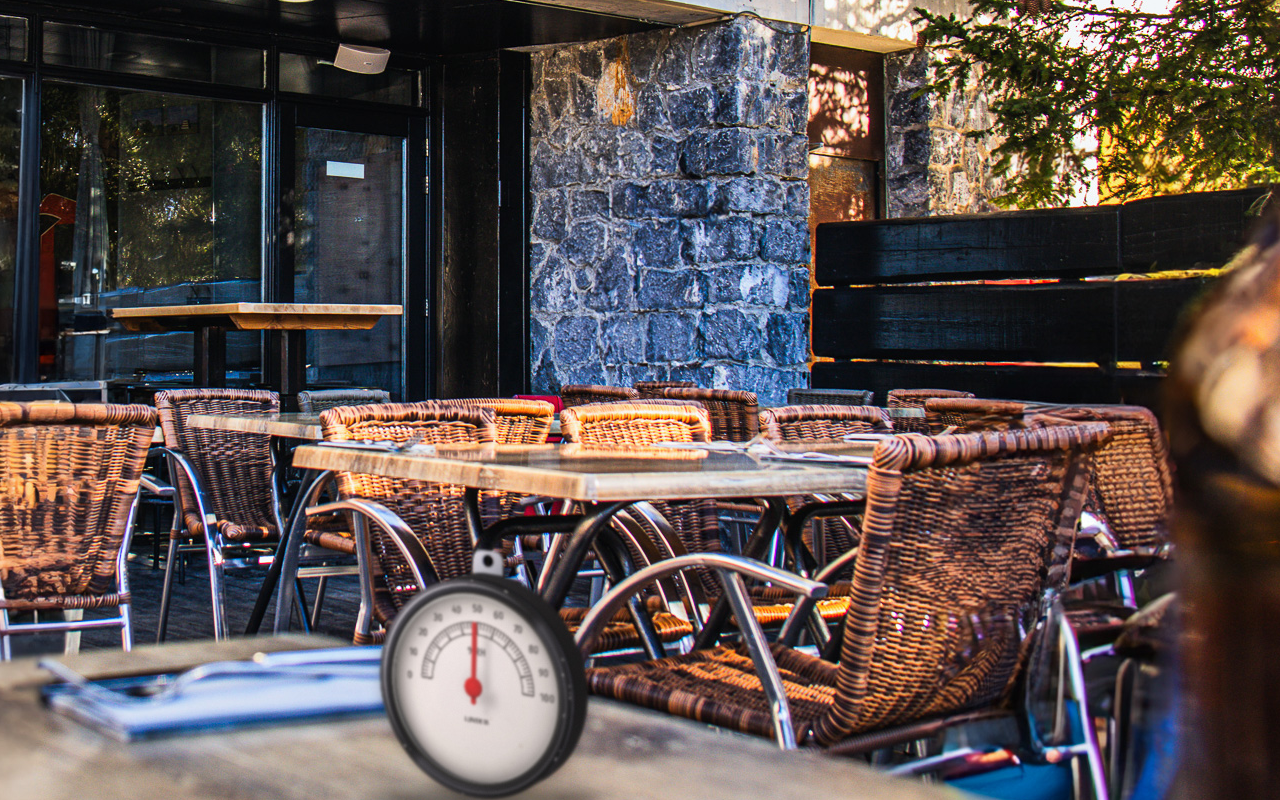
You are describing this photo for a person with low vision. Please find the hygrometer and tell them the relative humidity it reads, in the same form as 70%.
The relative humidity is 50%
